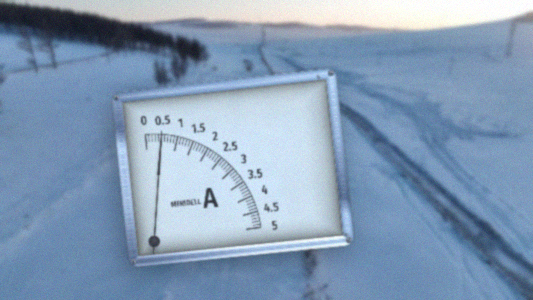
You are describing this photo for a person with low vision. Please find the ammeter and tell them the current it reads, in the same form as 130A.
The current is 0.5A
